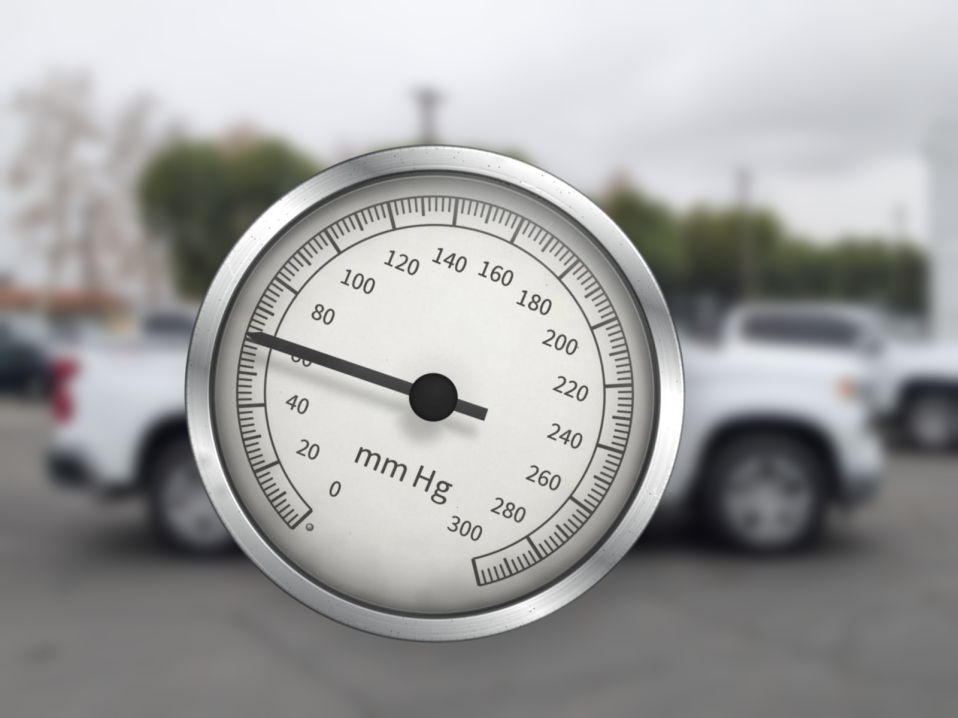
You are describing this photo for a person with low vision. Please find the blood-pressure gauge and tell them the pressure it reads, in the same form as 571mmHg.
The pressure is 62mmHg
